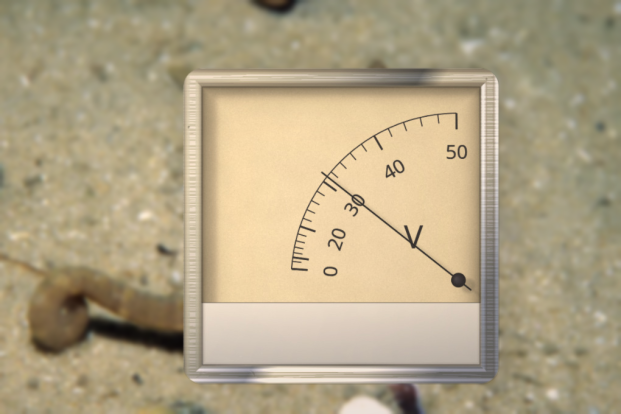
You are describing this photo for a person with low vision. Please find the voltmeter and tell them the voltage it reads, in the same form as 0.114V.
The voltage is 31V
